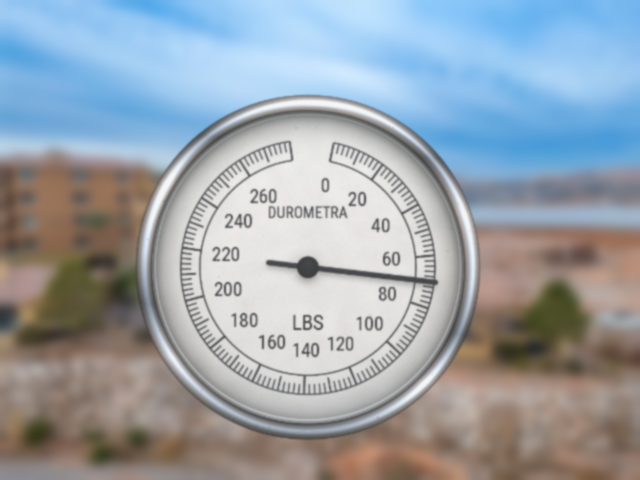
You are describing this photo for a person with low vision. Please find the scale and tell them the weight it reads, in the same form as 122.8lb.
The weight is 70lb
